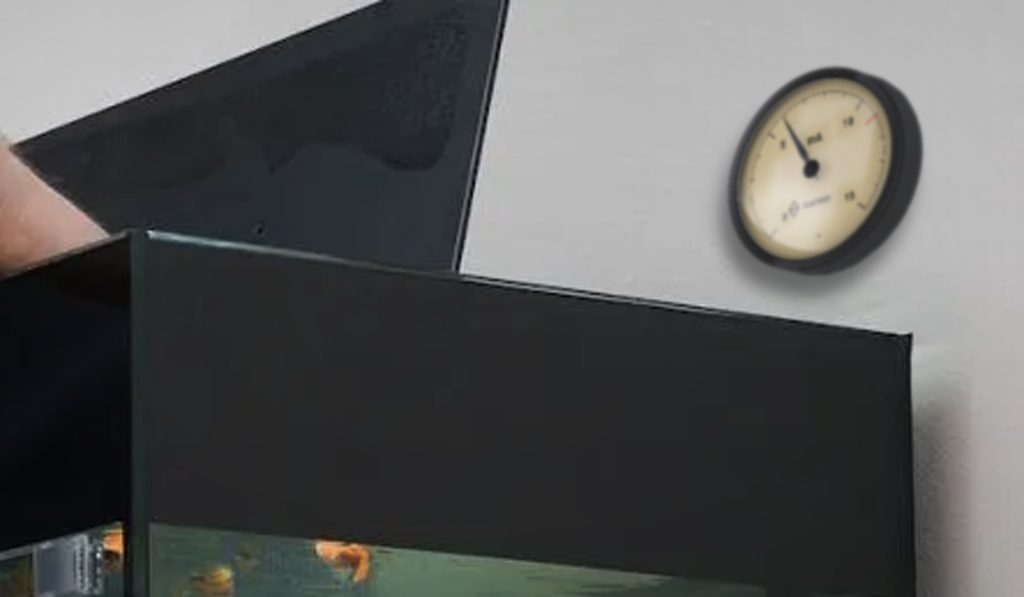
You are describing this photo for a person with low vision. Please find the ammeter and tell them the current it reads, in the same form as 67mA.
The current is 6mA
